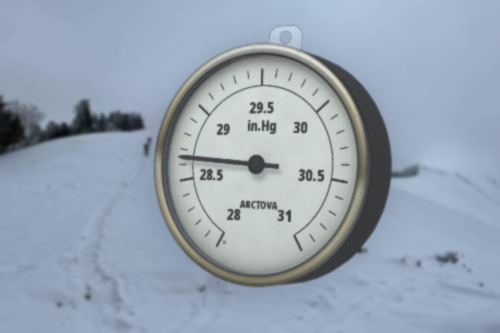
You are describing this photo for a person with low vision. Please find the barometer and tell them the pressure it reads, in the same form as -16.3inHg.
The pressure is 28.65inHg
